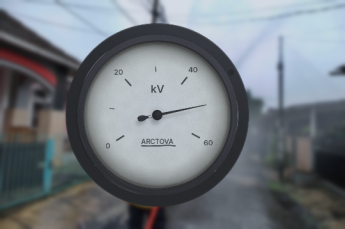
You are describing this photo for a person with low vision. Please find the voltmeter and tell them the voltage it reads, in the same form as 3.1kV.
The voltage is 50kV
